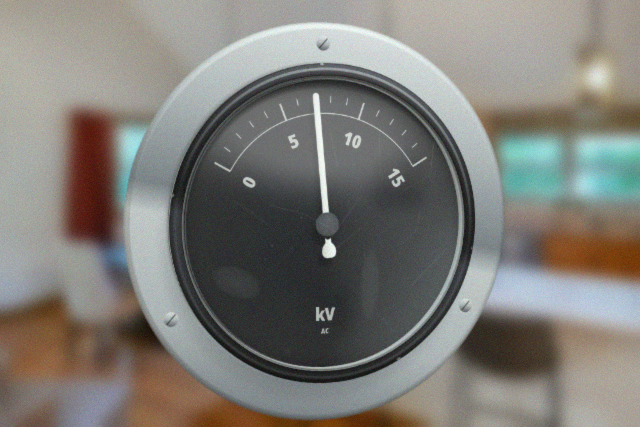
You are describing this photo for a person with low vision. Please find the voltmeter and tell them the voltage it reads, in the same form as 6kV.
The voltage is 7kV
